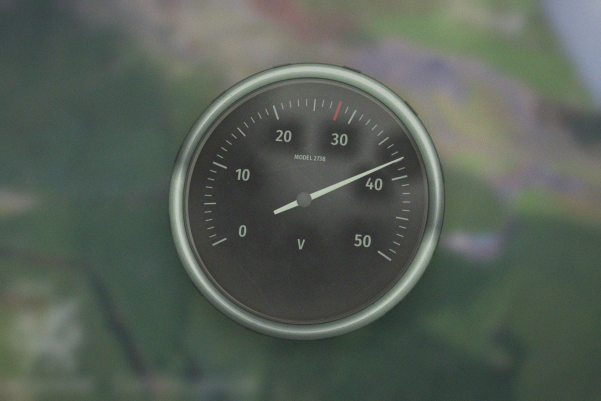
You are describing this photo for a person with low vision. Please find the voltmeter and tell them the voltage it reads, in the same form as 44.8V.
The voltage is 38V
